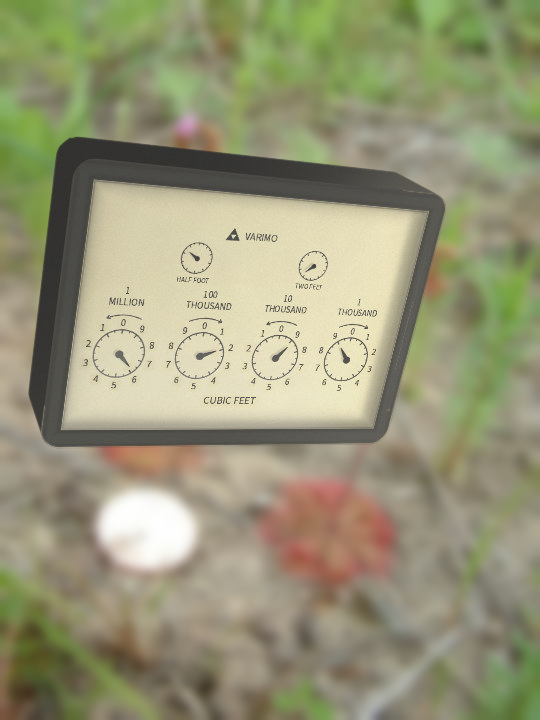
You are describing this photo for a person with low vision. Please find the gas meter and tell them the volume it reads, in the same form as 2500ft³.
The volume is 618900ft³
